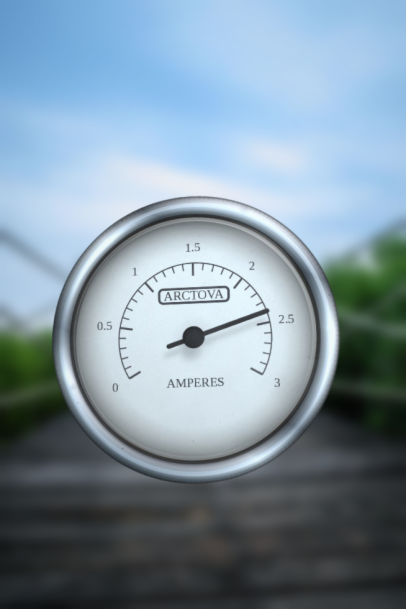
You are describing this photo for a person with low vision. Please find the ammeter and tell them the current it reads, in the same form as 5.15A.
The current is 2.4A
